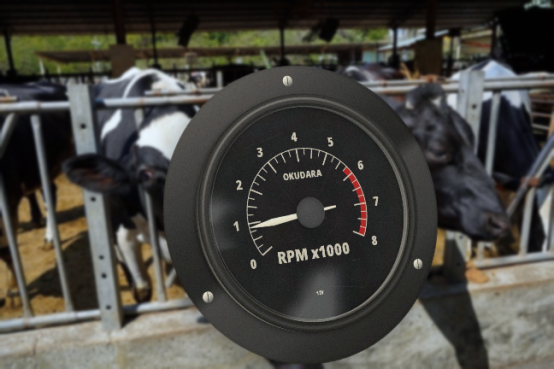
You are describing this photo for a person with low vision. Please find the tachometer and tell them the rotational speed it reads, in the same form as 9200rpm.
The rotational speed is 875rpm
